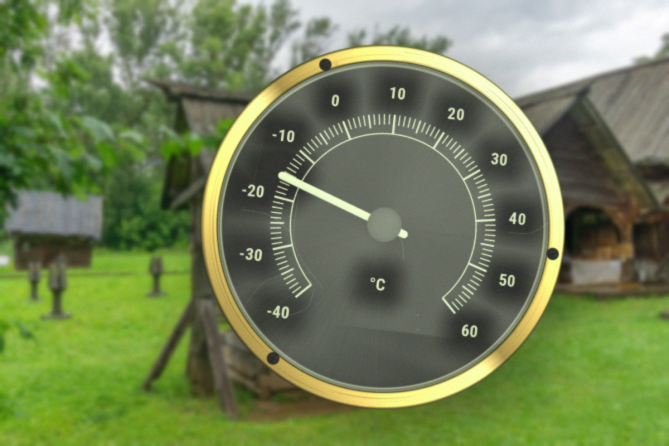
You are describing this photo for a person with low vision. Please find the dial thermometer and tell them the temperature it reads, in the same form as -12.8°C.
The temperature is -16°C
